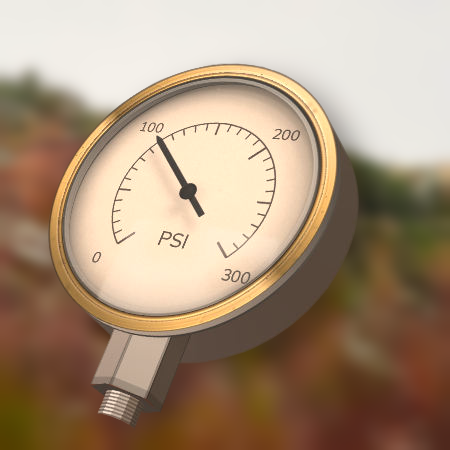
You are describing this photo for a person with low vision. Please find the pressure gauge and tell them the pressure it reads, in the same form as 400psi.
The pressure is 100psi
